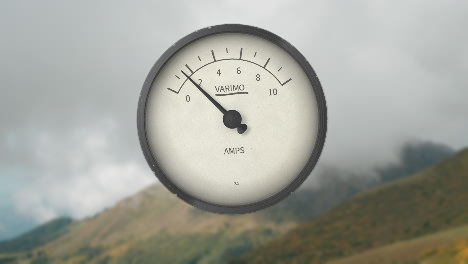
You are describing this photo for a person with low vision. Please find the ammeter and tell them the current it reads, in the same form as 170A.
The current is 1.5A
